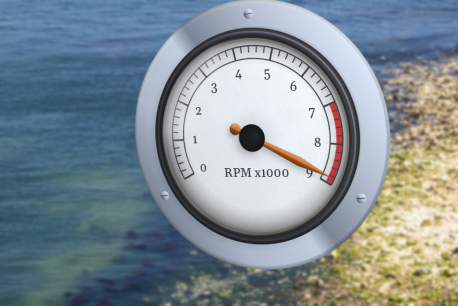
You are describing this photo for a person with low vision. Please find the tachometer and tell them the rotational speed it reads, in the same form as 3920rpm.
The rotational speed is 8800rpm
